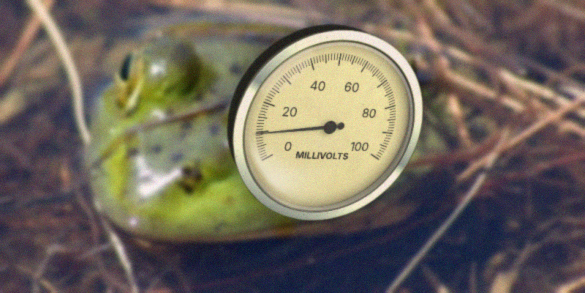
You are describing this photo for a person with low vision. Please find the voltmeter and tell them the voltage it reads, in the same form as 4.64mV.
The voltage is 10mV
